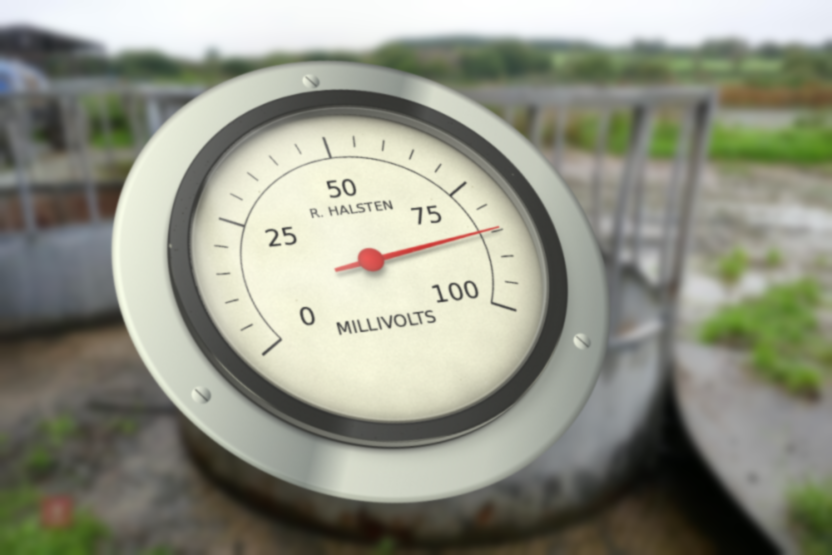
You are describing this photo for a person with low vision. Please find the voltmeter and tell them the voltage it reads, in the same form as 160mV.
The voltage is 85mV
